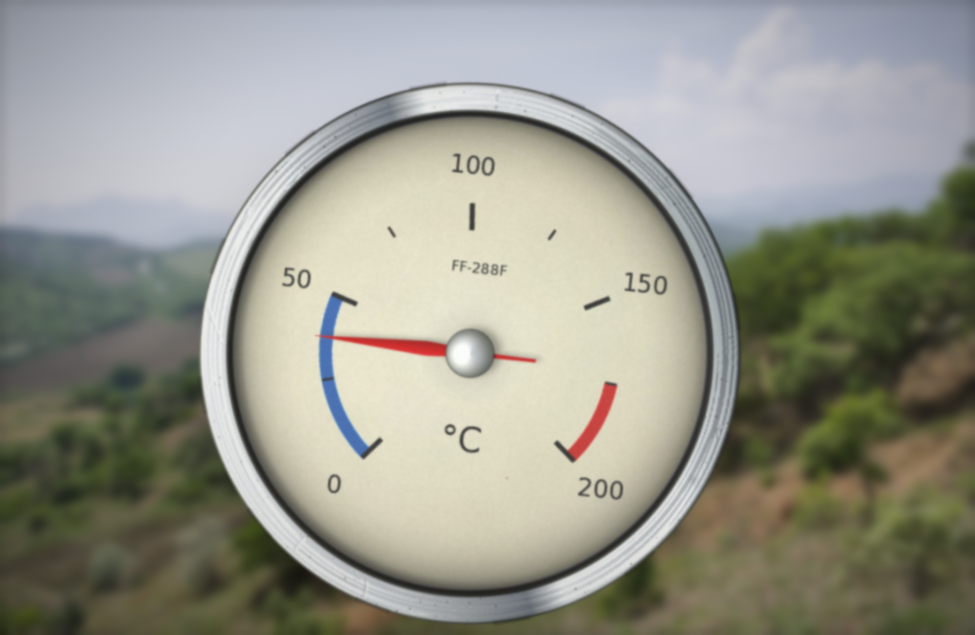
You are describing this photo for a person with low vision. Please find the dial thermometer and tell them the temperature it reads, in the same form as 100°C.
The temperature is 37.5°C
